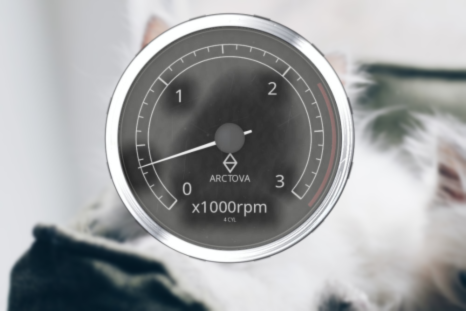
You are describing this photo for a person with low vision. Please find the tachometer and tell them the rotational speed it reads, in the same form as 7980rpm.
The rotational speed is 350rpm
